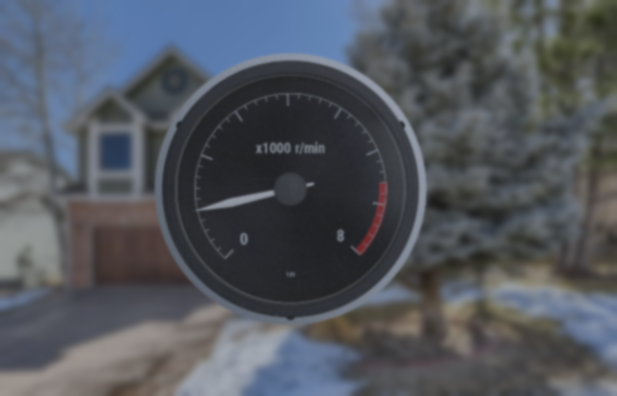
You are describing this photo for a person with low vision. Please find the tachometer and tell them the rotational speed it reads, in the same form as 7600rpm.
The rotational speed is 1000rpm
